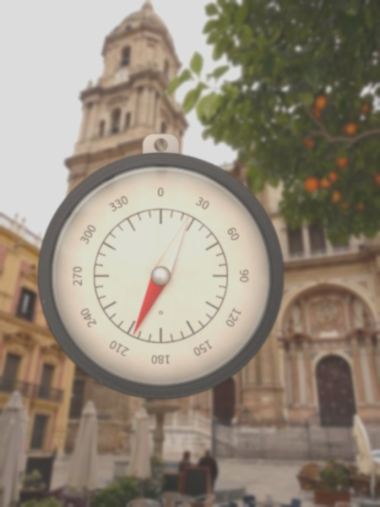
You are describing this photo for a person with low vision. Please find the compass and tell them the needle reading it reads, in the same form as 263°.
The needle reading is 205°
